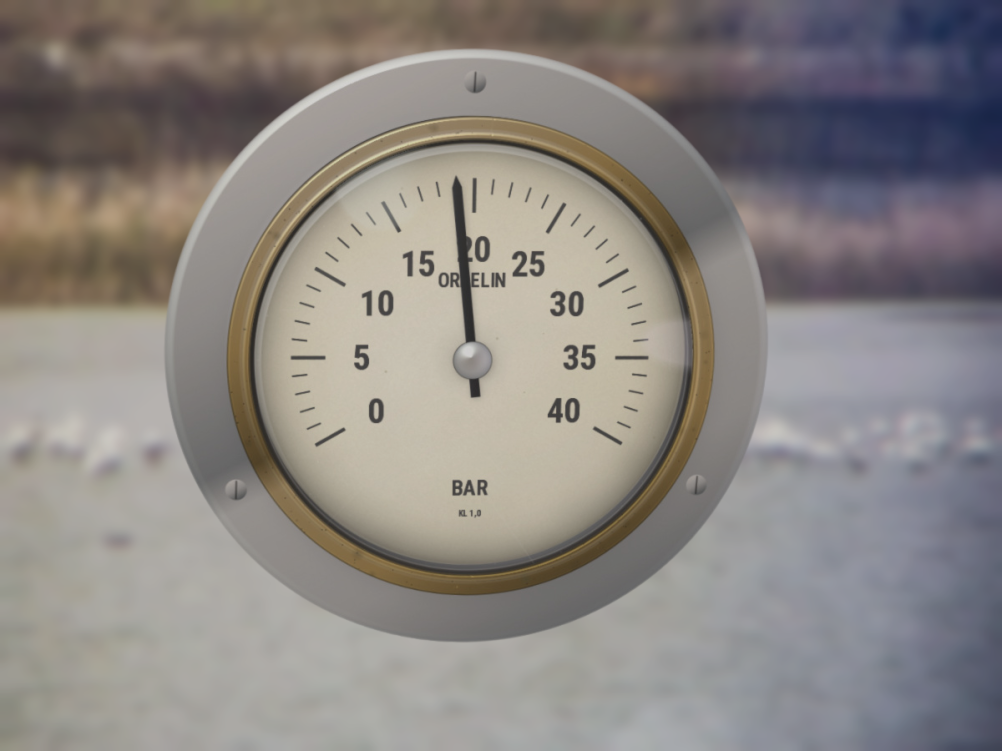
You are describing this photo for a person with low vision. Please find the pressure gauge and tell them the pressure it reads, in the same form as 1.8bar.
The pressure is 19bar
